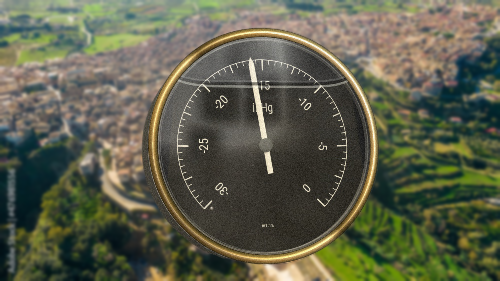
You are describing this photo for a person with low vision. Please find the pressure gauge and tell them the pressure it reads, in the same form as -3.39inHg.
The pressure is -16inHg
